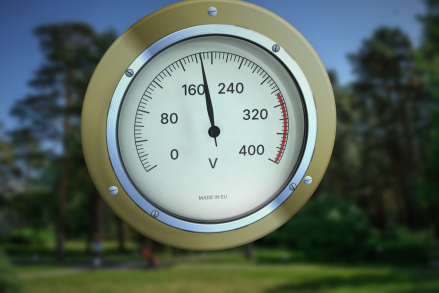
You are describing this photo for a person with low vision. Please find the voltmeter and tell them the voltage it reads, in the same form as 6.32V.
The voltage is 185V
